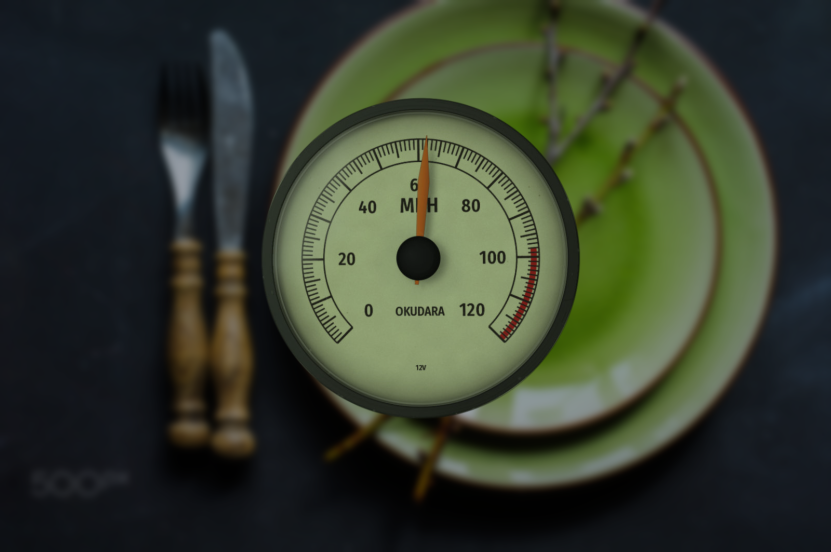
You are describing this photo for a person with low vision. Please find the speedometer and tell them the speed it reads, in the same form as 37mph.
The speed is 62mph
